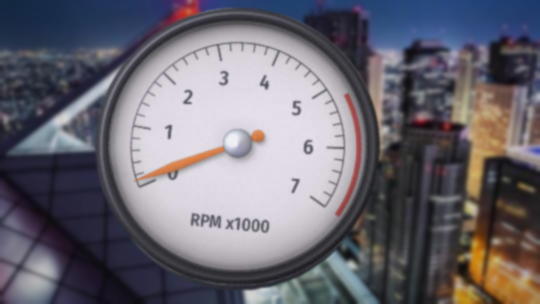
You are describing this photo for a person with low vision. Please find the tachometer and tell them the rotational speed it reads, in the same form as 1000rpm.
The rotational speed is 100rpm
